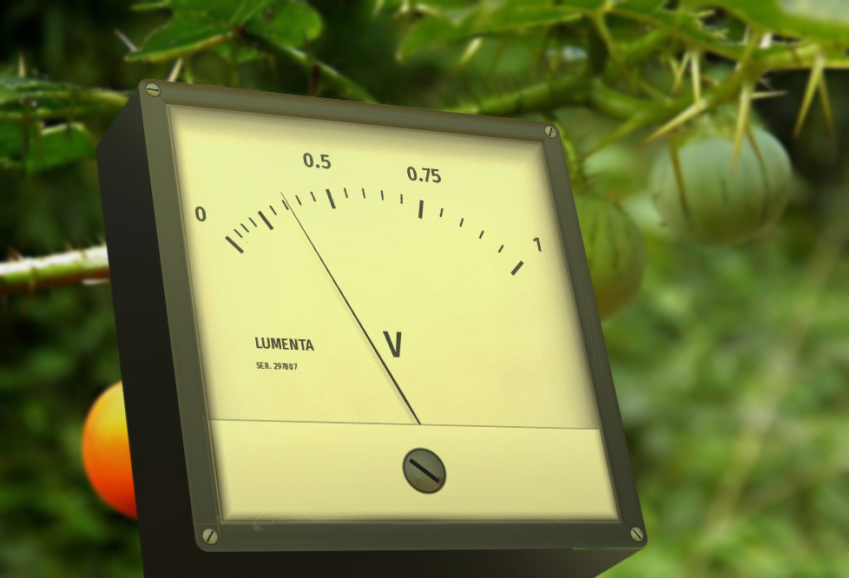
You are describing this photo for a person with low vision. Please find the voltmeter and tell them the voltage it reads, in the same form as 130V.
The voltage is 0.35V
